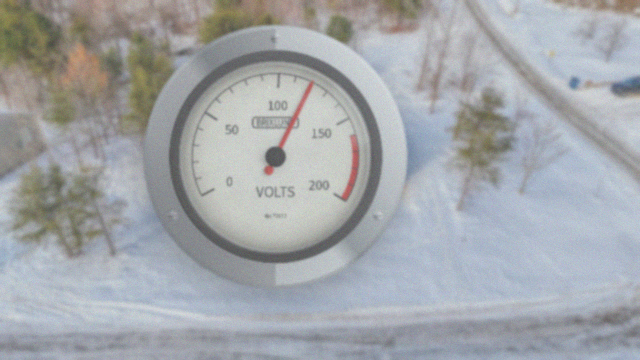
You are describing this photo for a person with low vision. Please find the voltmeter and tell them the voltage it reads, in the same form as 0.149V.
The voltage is 120V
